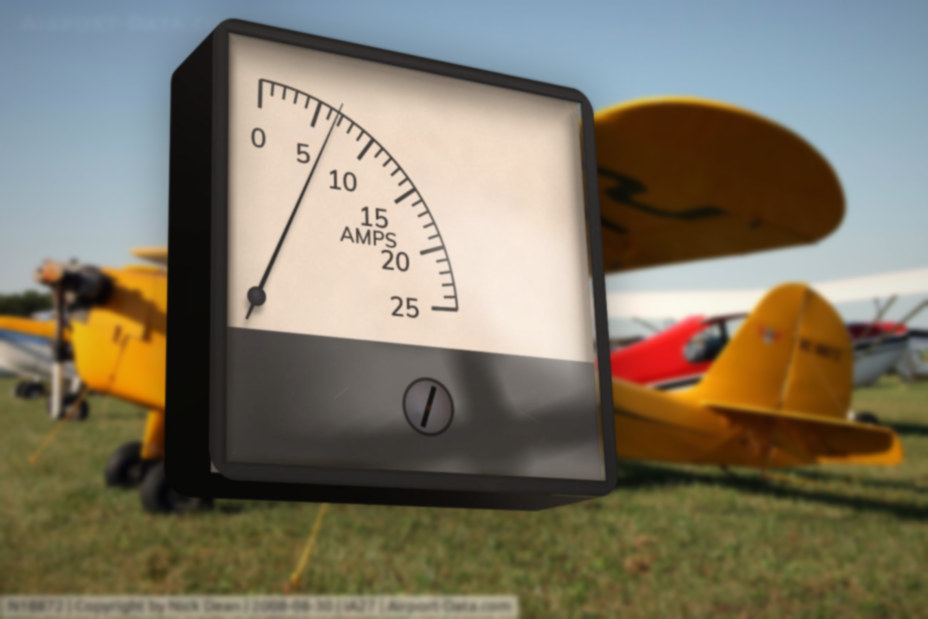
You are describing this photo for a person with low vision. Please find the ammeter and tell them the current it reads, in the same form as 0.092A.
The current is 6.5A
